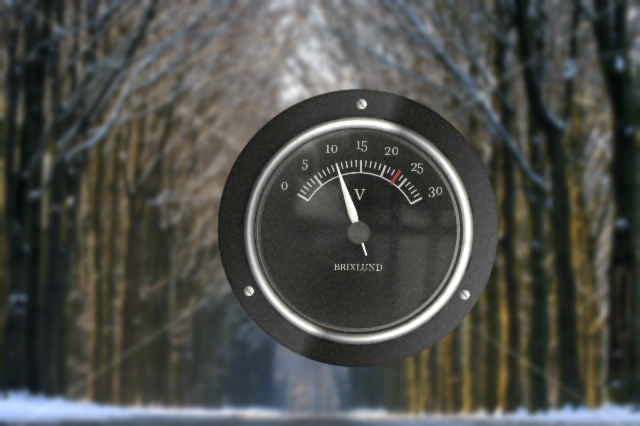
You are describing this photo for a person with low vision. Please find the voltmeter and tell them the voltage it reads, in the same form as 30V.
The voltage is 10V
